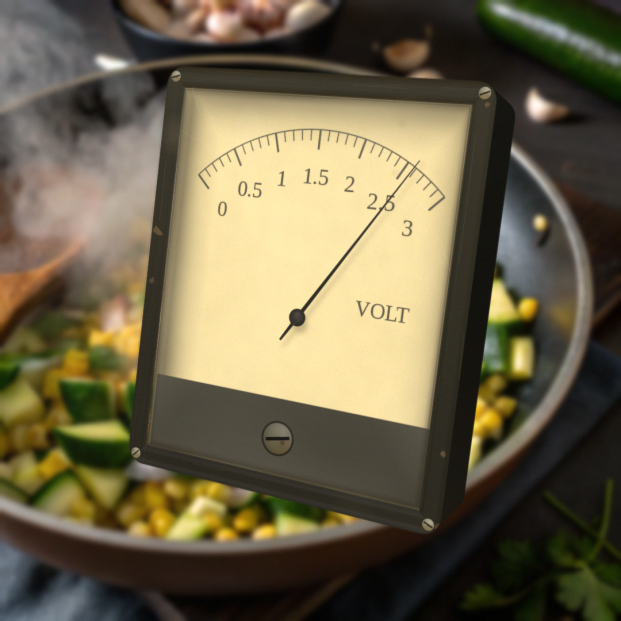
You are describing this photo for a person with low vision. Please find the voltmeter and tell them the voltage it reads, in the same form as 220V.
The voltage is 2.6V
